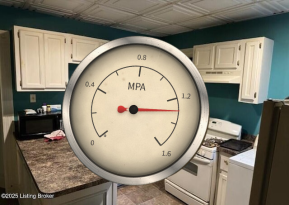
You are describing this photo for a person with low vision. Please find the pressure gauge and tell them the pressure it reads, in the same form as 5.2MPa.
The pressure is 1.3MPa
